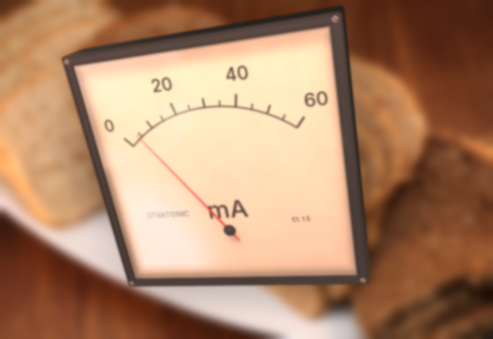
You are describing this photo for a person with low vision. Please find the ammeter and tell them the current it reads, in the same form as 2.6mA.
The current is 5mA
